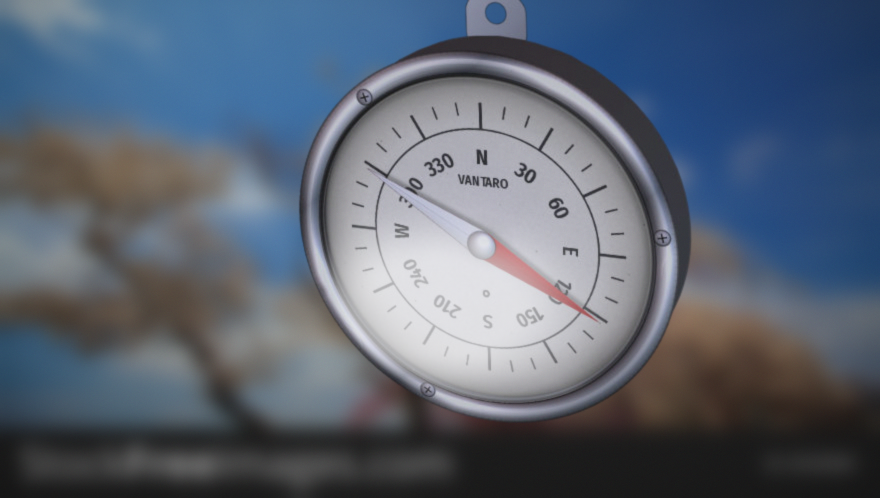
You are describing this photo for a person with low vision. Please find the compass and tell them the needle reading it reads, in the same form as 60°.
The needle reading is 120°
